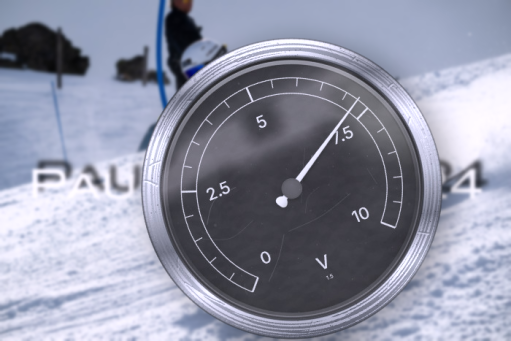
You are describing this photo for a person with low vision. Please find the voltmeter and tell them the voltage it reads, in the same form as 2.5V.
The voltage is 7.25V
